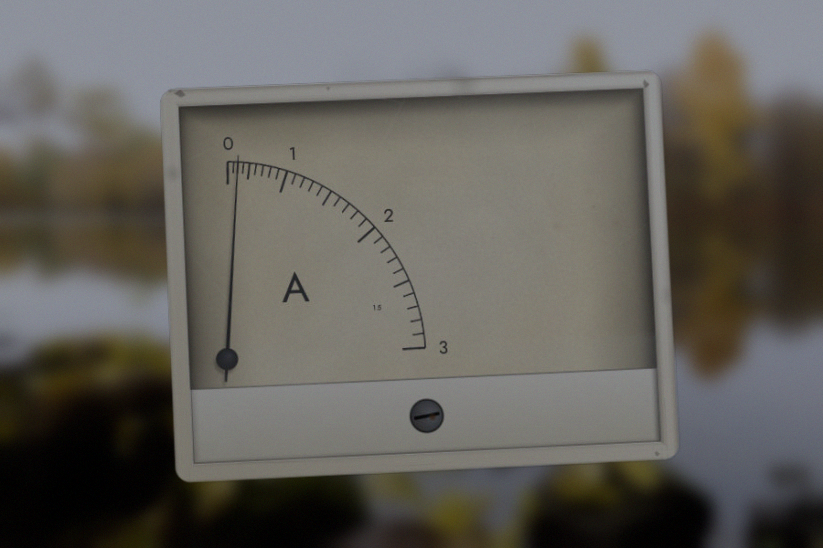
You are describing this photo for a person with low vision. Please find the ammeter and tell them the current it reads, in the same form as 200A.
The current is 0.3A
